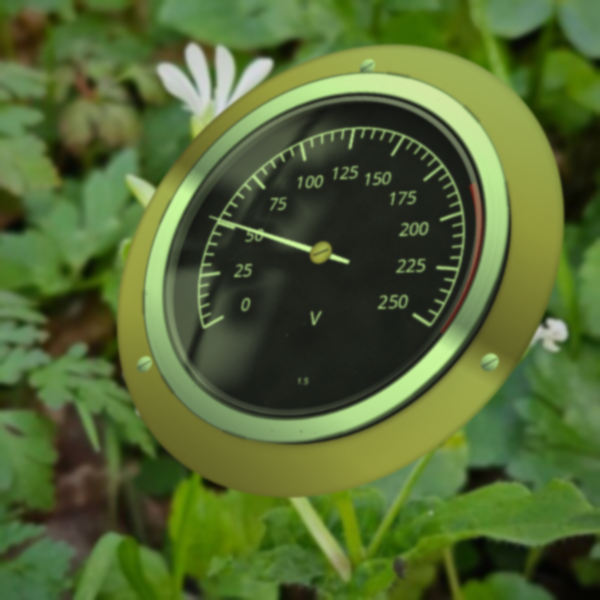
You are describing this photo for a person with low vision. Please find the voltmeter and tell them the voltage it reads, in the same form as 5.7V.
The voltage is 50V
